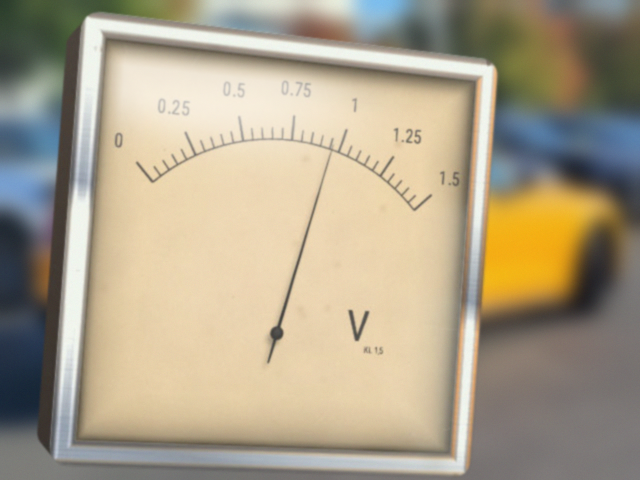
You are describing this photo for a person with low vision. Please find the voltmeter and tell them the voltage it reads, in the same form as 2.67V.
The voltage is 0.95V
